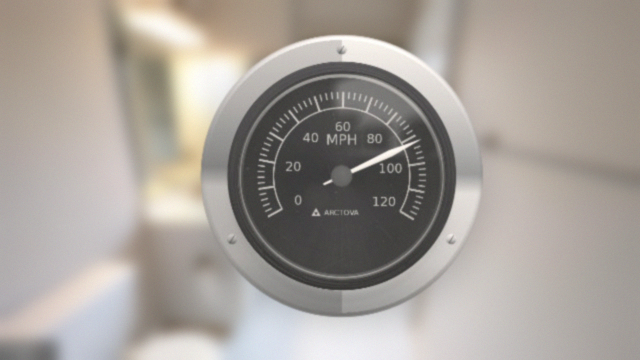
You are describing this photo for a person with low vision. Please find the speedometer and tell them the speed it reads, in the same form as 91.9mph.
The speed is 92mph
